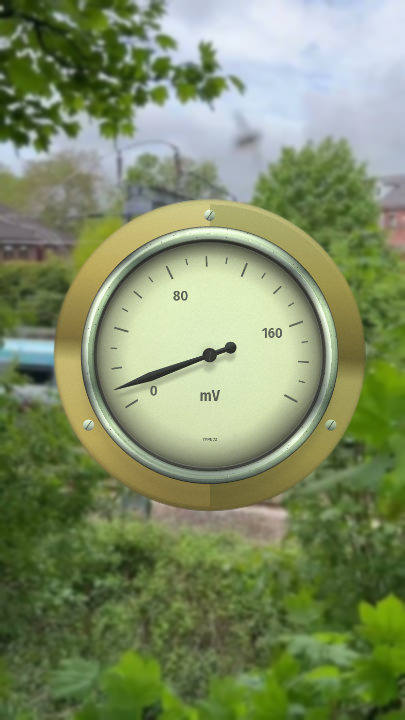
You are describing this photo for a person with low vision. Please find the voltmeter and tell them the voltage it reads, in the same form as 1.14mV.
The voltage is 10mV
